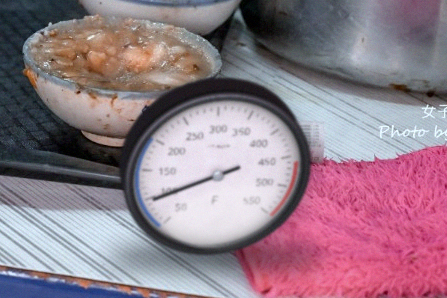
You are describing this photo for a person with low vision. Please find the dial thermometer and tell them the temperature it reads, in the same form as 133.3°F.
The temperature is 100°F
